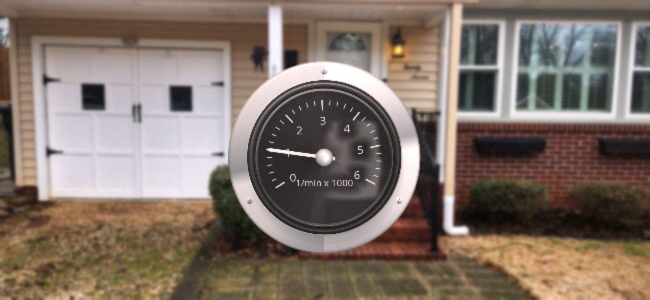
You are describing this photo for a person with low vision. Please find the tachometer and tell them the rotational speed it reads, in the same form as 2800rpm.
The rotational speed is 1000rpm
